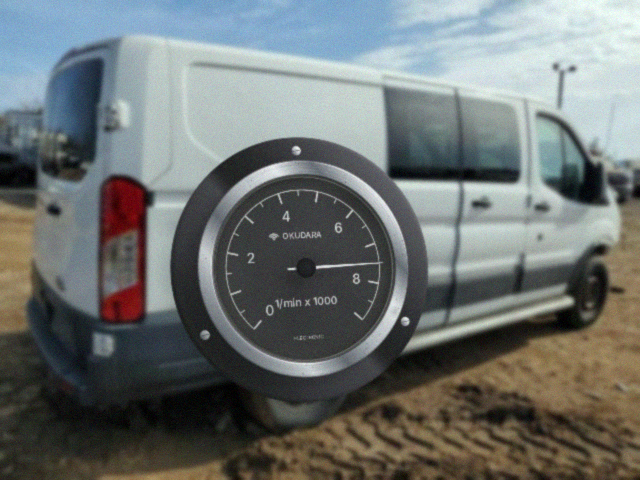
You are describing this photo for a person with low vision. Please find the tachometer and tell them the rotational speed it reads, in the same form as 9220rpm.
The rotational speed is 7500rpm
